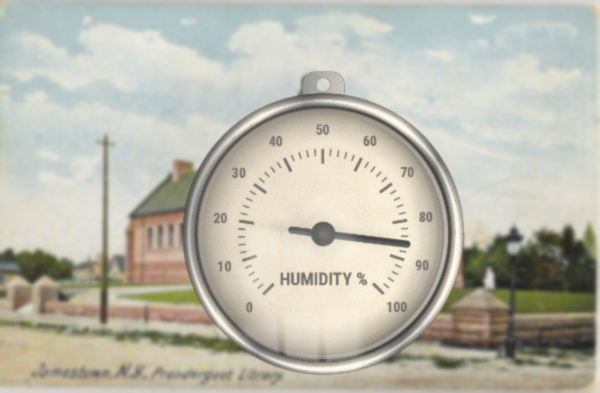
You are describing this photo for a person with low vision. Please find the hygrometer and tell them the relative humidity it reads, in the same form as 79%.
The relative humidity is 86%
